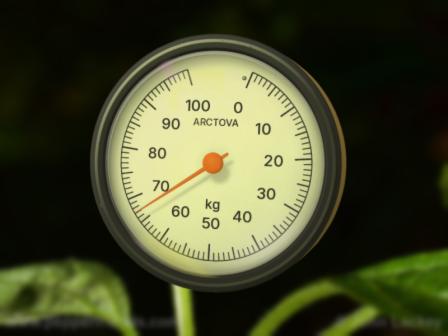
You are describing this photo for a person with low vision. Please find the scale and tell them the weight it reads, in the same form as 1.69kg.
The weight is 67kg
